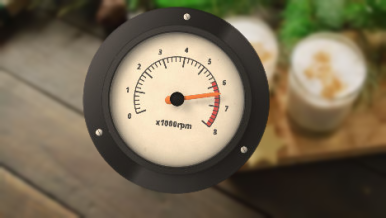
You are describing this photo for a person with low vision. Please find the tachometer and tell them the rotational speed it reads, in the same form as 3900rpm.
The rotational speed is 6400rpm
